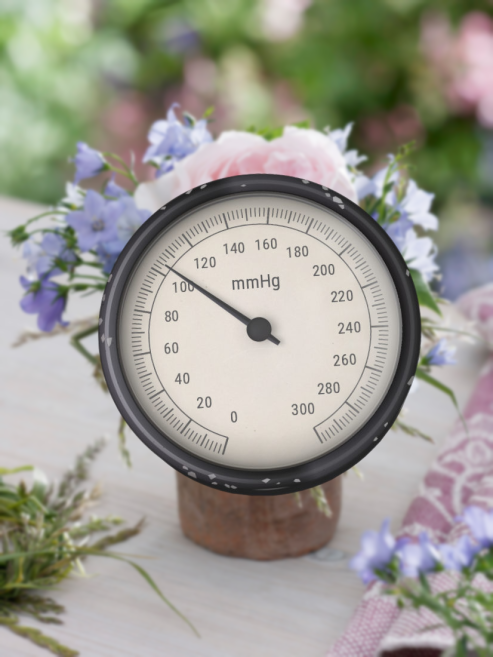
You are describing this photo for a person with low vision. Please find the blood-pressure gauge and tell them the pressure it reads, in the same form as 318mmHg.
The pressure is 104mmHg
